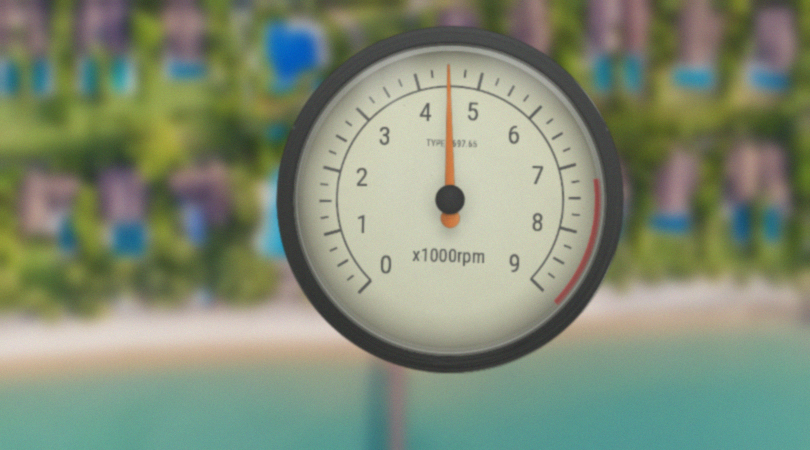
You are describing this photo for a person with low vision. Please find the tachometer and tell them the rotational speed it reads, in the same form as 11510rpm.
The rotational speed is 4500rpm
